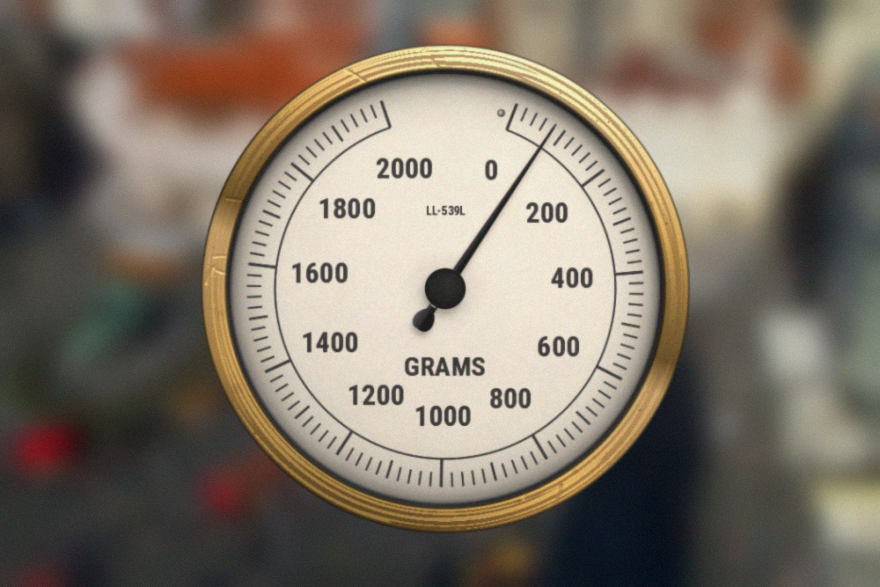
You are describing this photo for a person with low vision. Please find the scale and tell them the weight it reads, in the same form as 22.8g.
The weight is 80g
